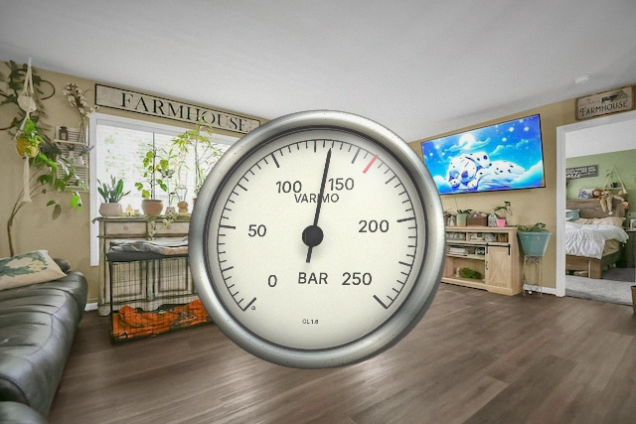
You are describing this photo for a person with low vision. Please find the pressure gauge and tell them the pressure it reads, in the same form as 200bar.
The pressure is 135bar
